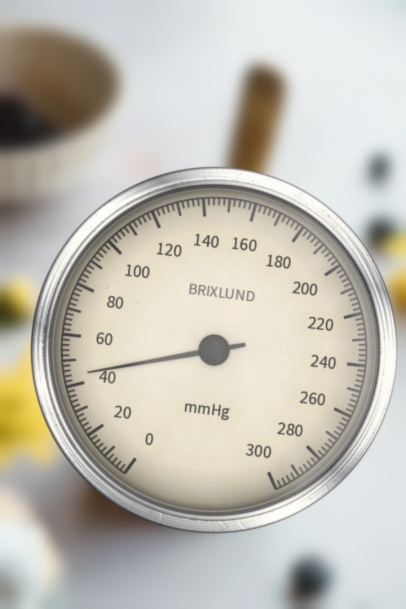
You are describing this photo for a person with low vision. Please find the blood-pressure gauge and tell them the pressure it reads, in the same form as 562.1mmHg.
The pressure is 44mmHg
